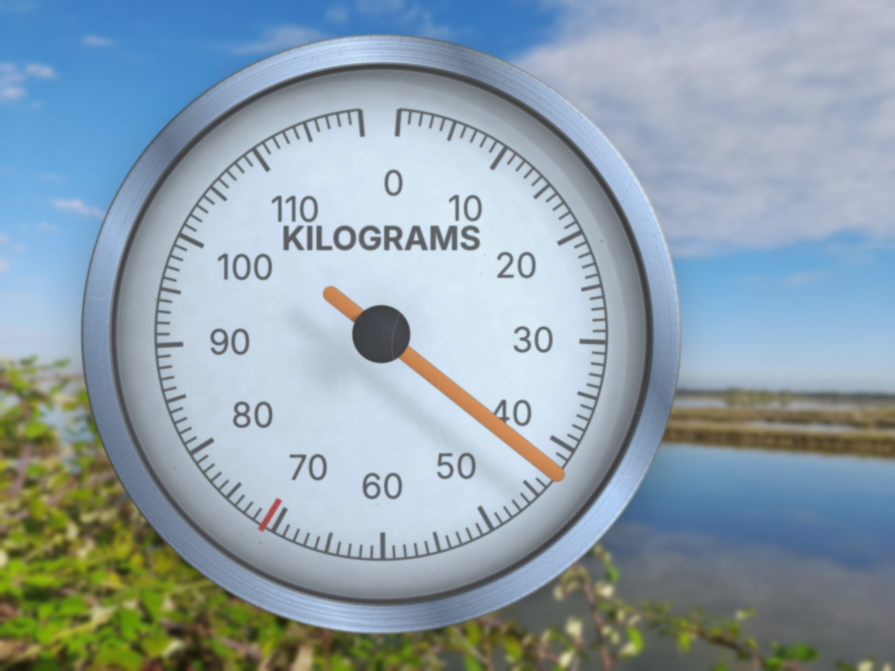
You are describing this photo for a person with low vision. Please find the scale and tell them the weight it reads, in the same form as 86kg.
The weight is 42.5kg
